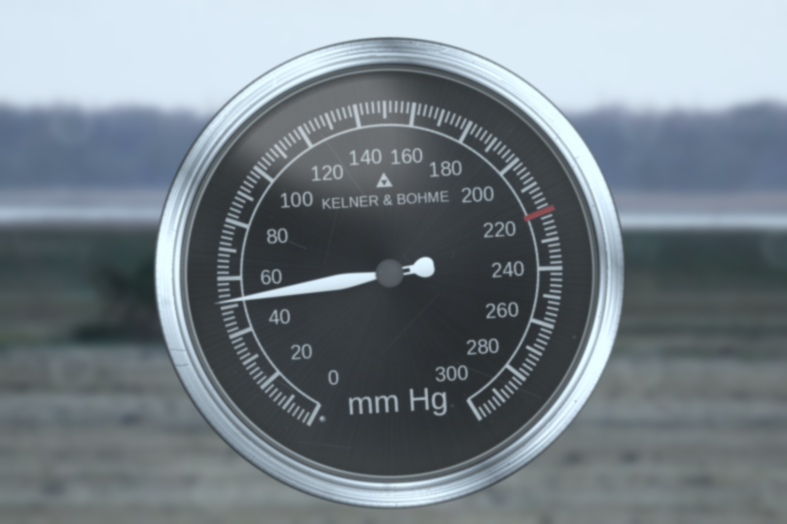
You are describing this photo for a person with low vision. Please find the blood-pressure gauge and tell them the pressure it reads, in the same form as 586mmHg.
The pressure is 52mmHg
